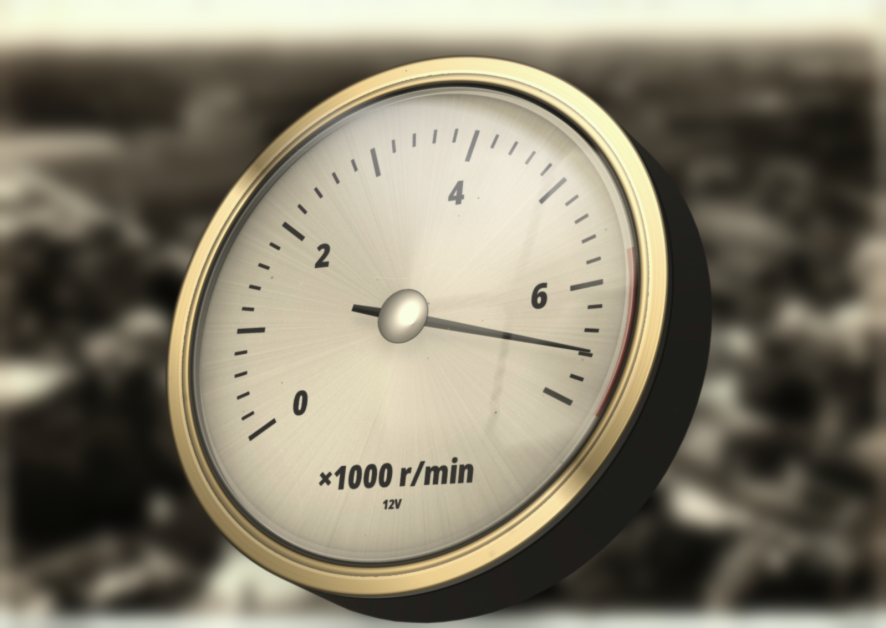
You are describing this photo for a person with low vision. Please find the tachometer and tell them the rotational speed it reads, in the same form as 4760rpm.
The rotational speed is 6600rpm
